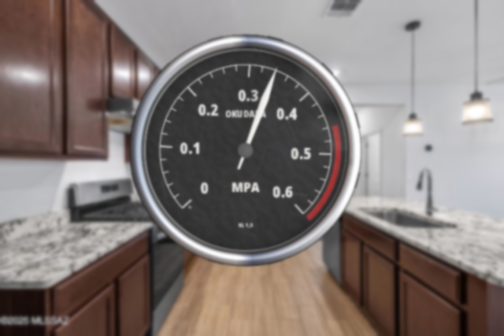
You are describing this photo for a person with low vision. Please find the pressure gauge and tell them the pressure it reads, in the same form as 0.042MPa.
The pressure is 0.34MPa
